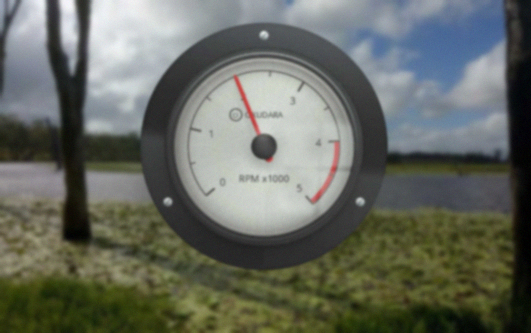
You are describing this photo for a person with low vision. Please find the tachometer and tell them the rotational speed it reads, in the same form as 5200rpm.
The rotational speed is 2000rpm
